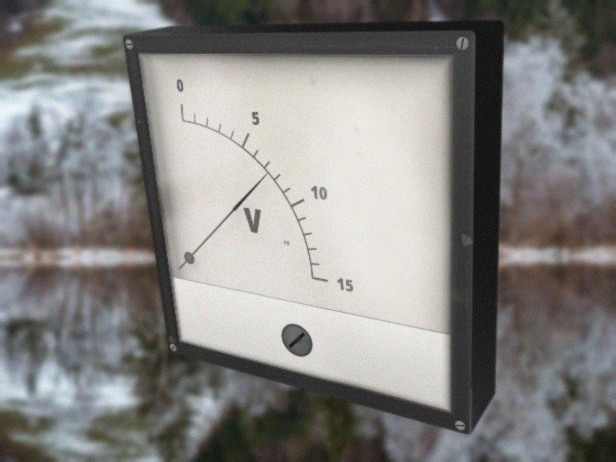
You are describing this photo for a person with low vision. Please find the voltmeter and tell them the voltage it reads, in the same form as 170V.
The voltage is 7.5V
